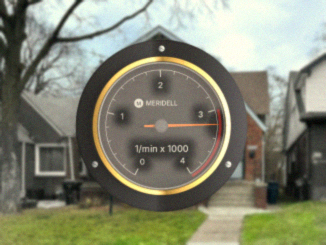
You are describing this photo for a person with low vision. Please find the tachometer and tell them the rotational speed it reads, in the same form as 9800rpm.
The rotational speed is 3200rpm
